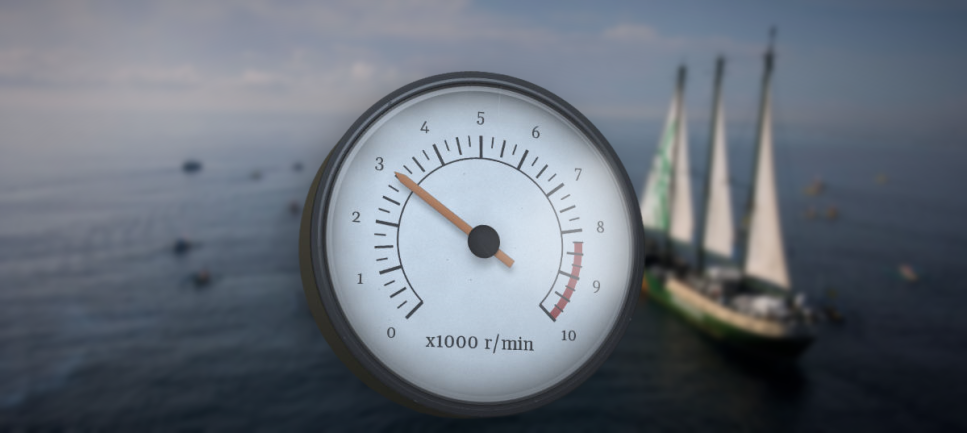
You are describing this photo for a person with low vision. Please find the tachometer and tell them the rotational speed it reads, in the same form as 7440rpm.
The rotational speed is 3000rpm
